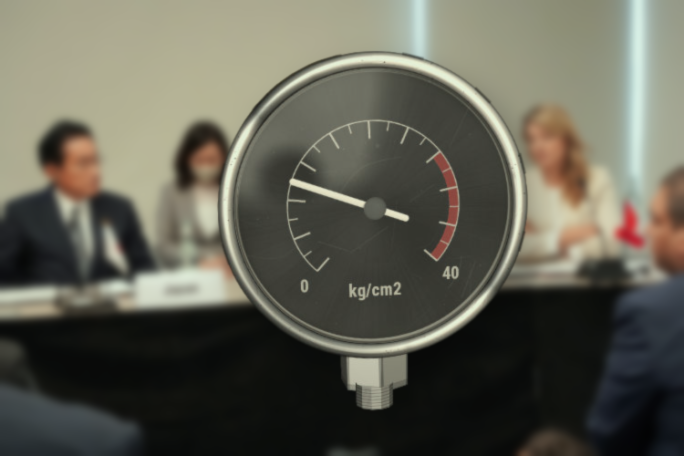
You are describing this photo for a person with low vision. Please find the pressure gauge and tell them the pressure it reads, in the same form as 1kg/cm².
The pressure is 10kg/cm²
